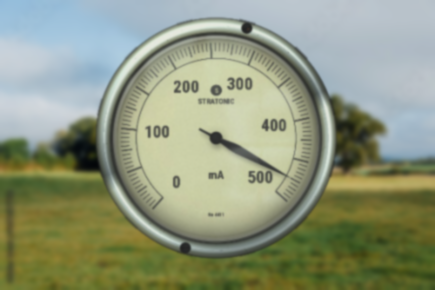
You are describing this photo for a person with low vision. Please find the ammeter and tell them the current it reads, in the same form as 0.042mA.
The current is 475mA
